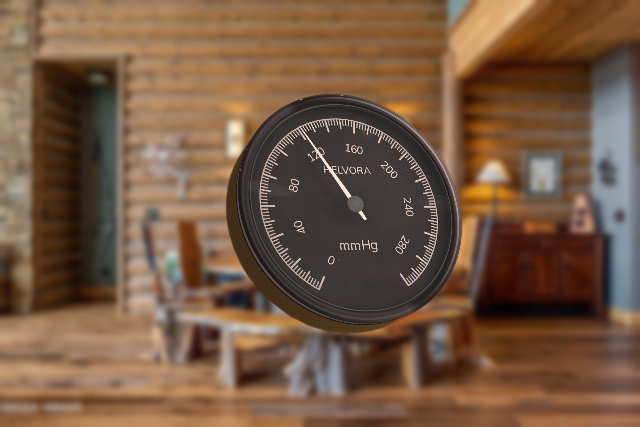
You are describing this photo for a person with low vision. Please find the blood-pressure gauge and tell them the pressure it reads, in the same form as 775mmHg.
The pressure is 120mmHg
